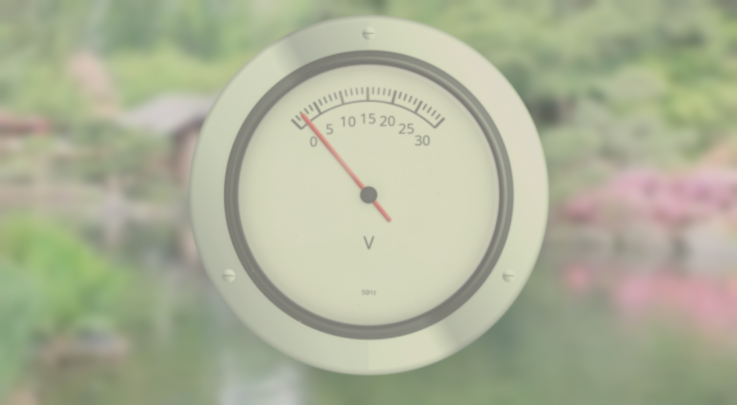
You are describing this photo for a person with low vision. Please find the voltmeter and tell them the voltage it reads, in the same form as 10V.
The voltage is 2V
